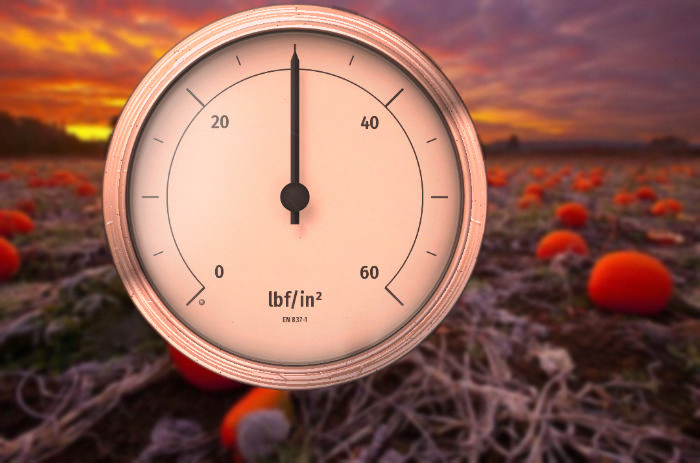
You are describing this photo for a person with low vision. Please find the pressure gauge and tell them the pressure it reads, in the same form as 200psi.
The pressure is 30psi
